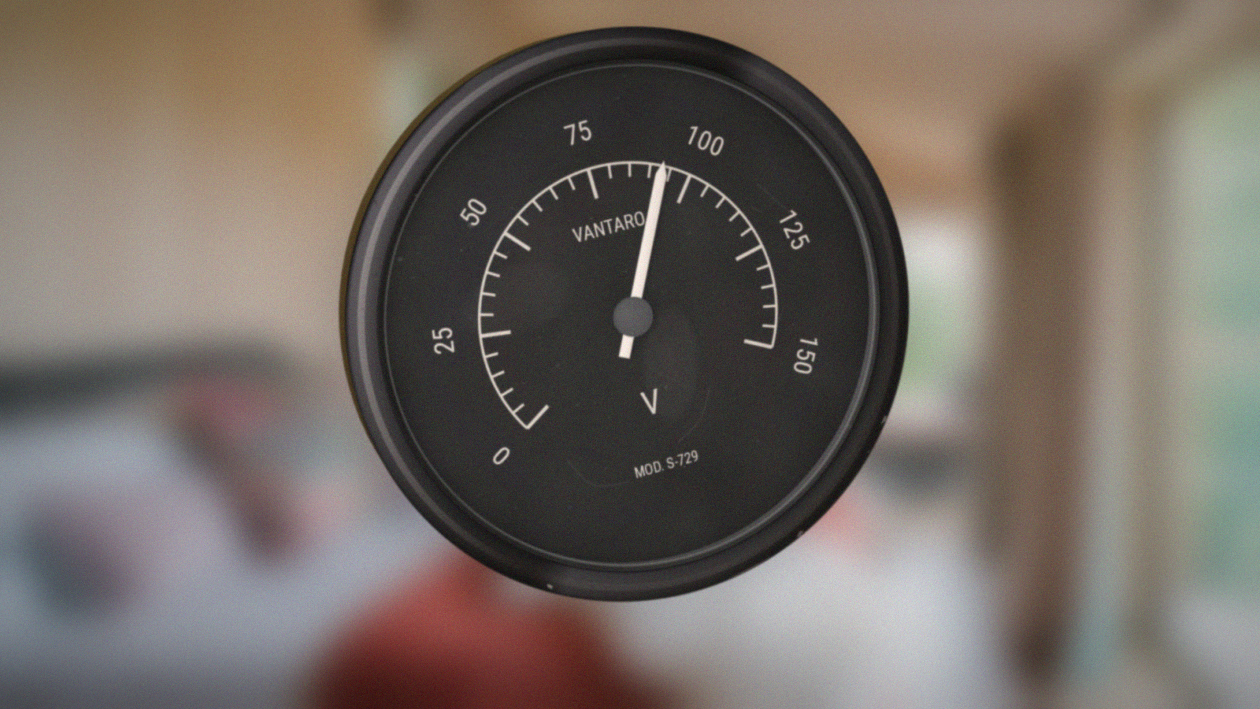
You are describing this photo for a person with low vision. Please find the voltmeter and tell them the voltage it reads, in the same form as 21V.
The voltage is 92.5V
